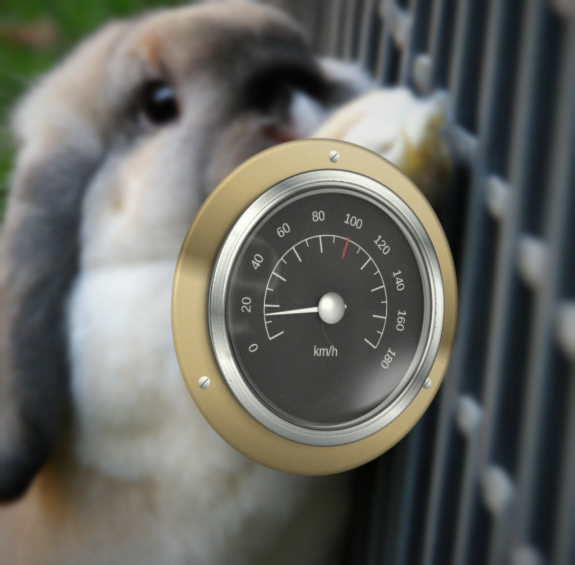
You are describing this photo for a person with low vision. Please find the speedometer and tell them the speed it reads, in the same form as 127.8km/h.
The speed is 15km/h
